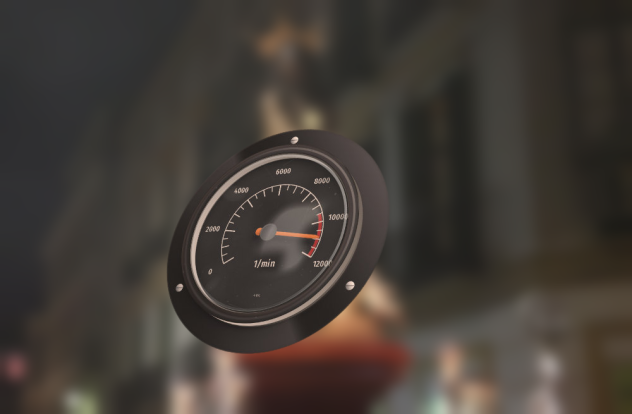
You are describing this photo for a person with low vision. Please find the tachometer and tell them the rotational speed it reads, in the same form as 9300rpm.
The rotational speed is 11000rpm
